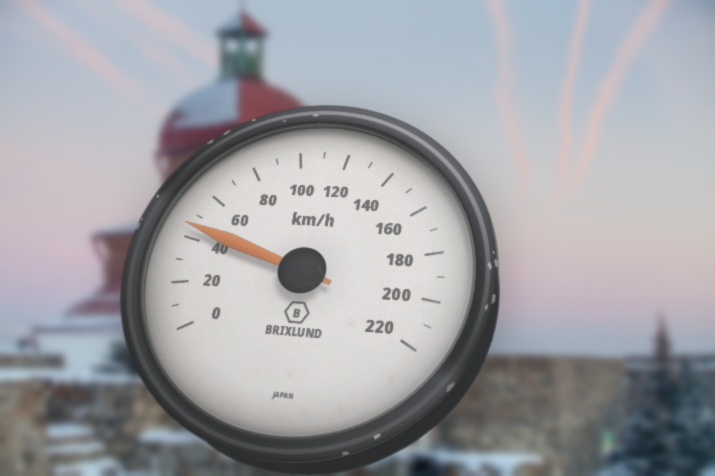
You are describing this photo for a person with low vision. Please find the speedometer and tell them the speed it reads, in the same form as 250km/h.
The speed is 45km/h
